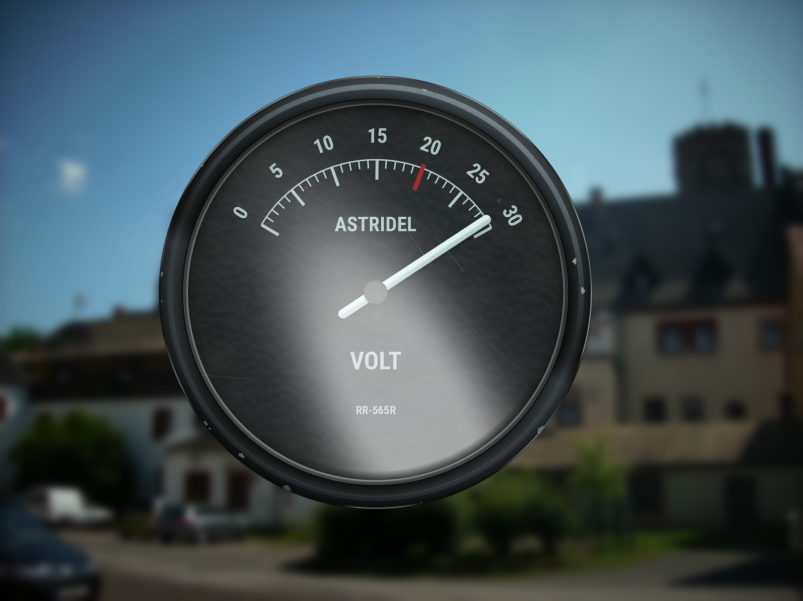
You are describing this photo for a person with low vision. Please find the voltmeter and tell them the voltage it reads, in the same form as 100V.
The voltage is 29V
